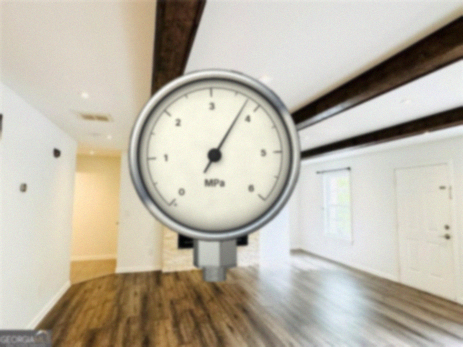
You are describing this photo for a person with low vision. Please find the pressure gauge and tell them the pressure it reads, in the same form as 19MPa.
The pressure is 3.75MPa
